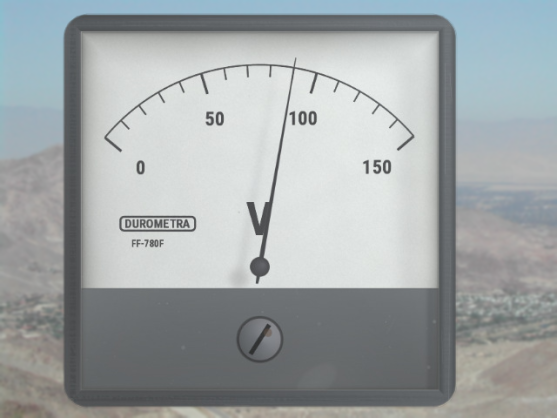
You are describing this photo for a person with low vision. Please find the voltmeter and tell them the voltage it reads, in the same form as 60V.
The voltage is 90V
